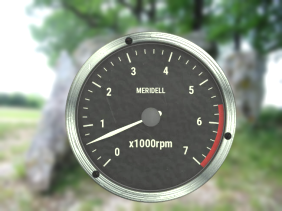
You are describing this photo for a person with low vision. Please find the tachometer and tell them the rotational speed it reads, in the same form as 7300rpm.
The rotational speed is 600rpm
